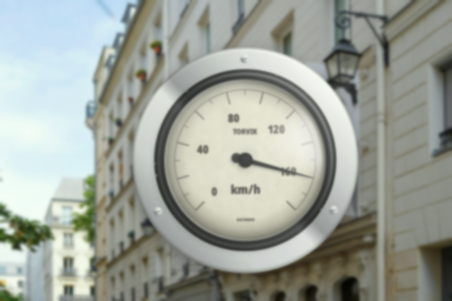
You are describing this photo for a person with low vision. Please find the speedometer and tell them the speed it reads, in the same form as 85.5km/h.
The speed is 160km/h
